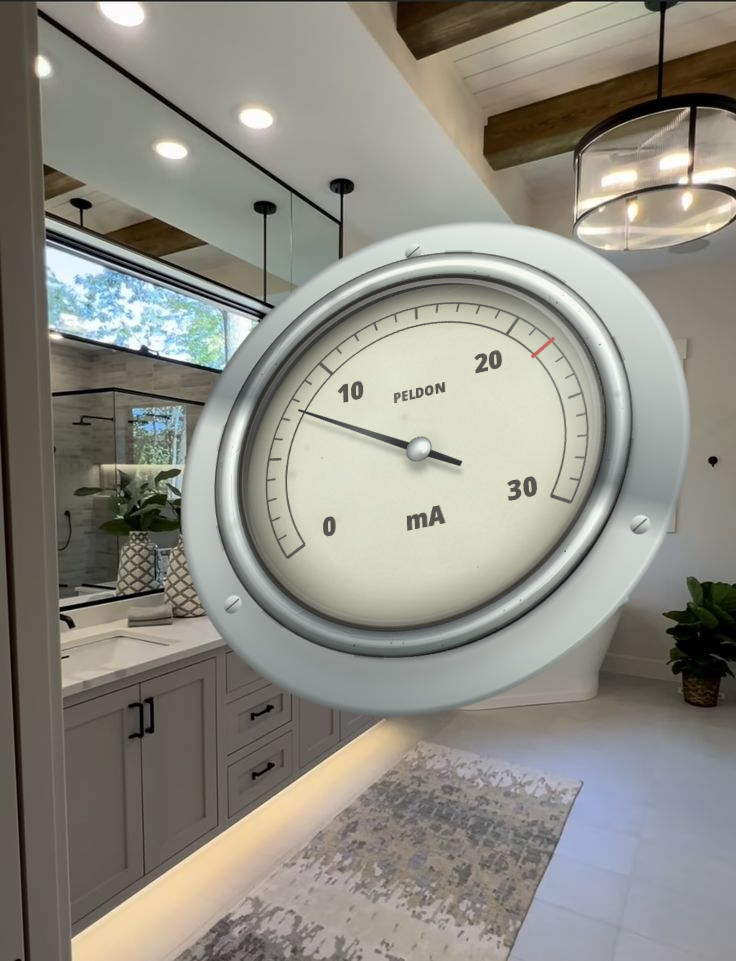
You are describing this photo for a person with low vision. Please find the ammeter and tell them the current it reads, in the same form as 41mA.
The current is 7.5mA
